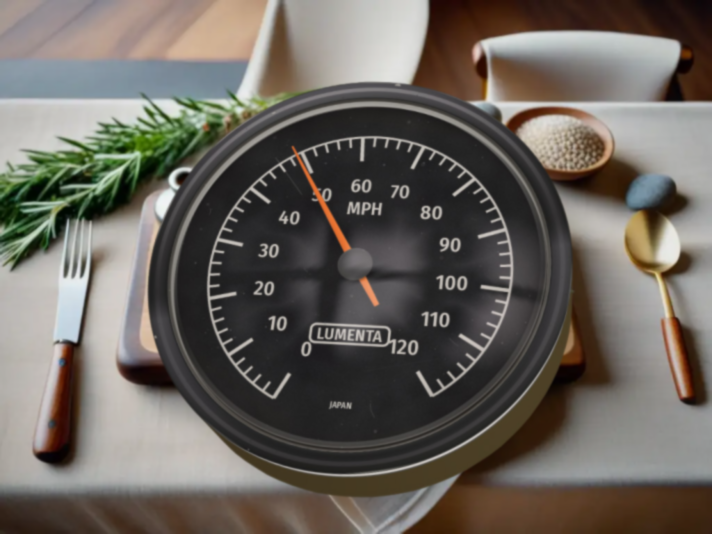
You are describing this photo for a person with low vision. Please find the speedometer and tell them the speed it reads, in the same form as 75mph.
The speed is 49mph
